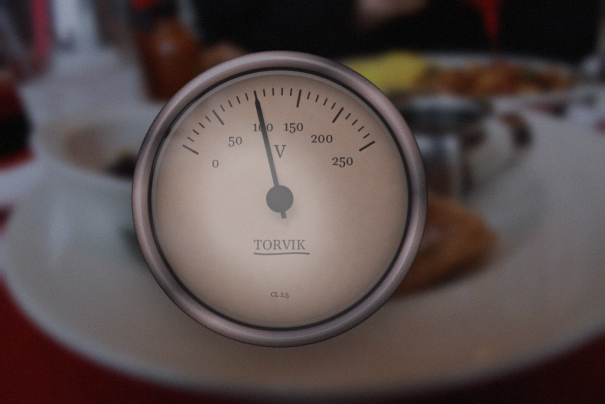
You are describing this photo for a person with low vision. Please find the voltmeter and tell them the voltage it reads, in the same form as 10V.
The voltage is 100V
